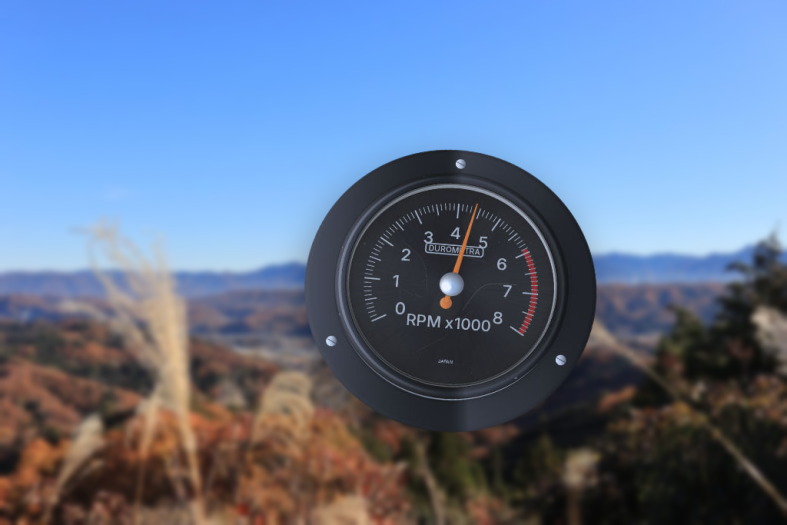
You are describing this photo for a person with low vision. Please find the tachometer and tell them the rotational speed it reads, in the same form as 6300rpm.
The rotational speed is 4400rpm
